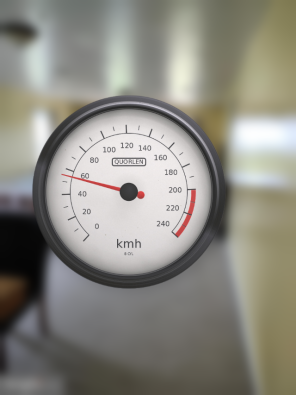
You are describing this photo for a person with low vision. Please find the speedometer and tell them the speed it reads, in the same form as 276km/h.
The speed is 55km/h
